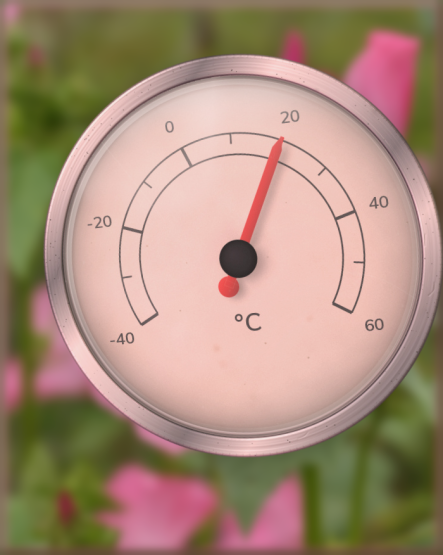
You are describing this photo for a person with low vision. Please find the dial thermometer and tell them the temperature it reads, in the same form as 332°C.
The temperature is 20°C
